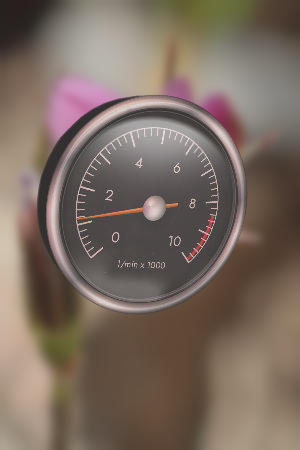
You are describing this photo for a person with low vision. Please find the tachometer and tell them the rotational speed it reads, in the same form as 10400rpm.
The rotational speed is 1200rpm
